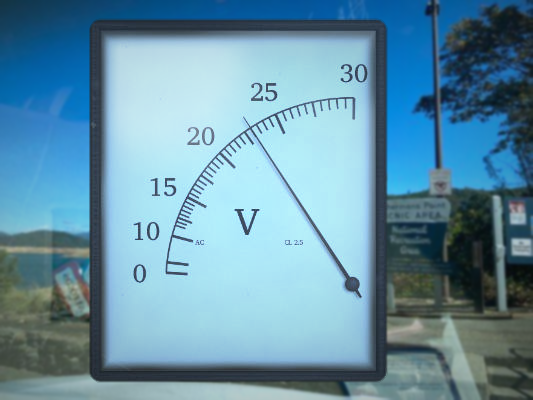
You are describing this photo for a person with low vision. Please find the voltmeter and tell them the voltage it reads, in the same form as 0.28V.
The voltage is 23V
